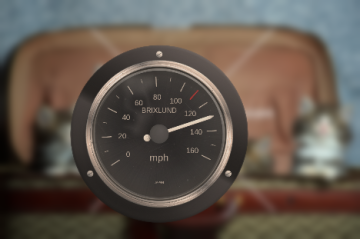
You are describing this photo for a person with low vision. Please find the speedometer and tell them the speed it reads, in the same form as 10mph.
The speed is 130mph
